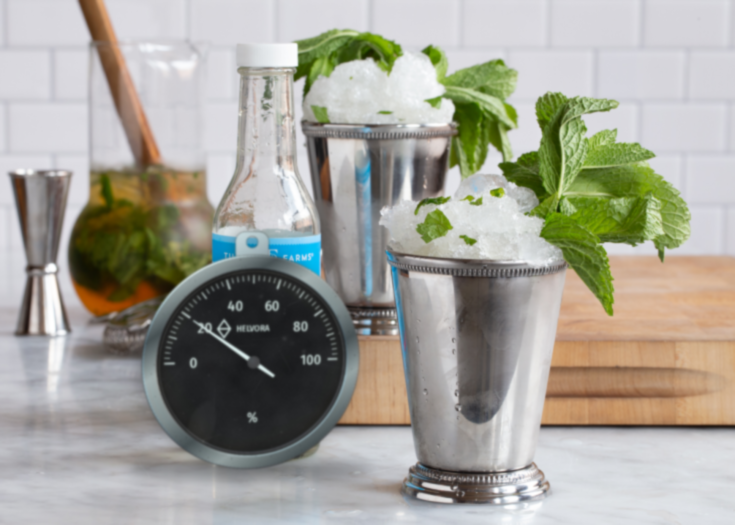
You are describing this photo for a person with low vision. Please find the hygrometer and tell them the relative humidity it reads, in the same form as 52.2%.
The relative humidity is 20%
